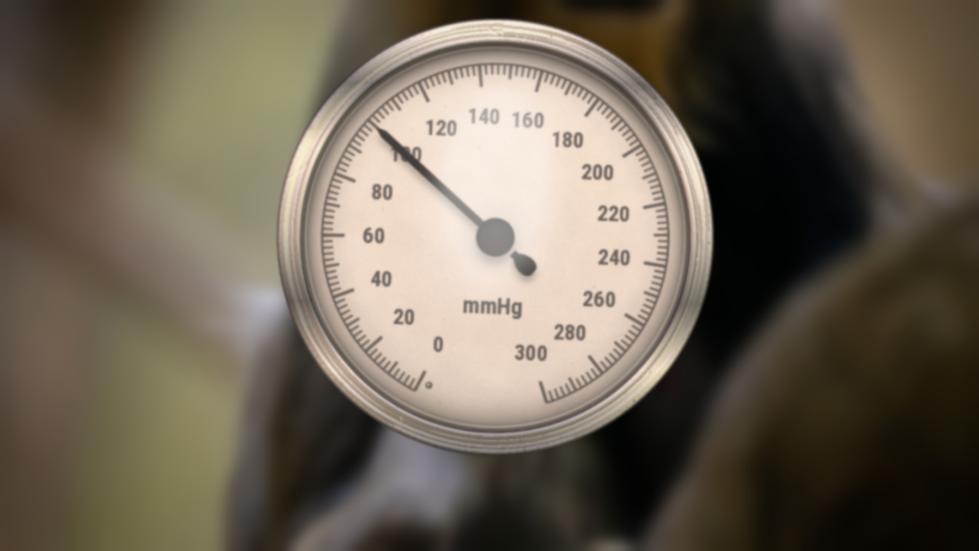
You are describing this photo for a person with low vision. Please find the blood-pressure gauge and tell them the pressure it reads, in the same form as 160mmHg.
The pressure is 100mmHg
